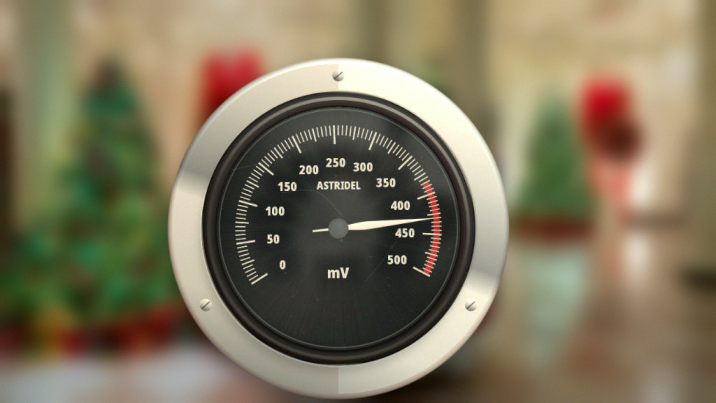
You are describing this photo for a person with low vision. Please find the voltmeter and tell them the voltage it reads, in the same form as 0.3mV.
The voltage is 430mV
